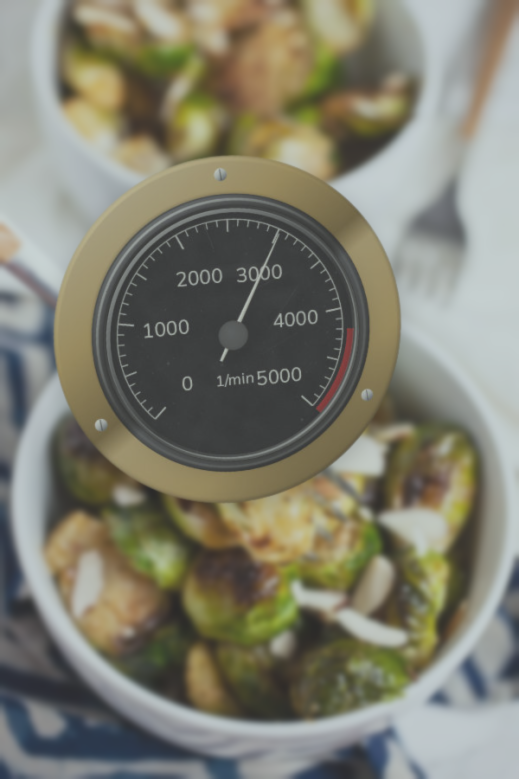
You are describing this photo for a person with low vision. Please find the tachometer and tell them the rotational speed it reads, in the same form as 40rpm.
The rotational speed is 3000rpm
